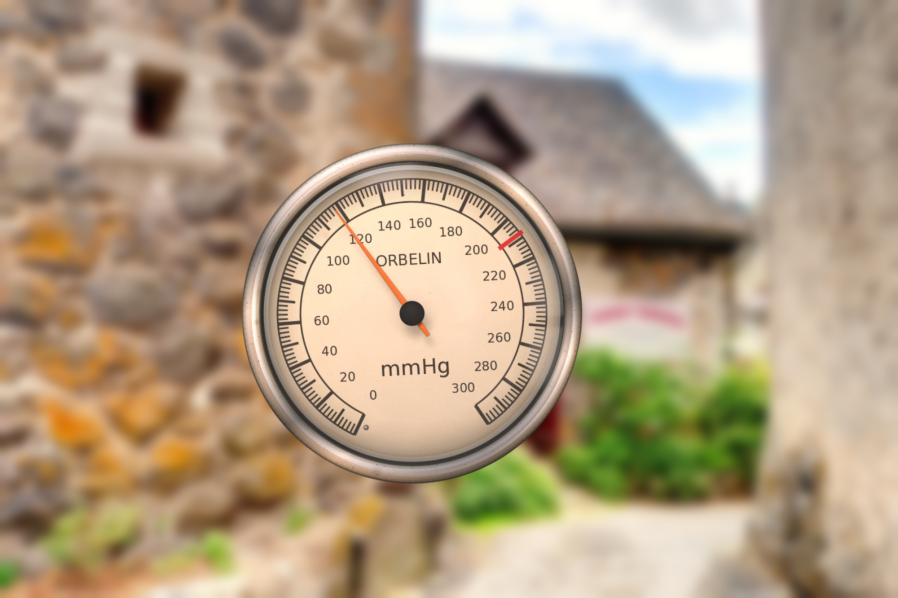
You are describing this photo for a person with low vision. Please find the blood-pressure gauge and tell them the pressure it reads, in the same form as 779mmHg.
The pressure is 118mmHg
